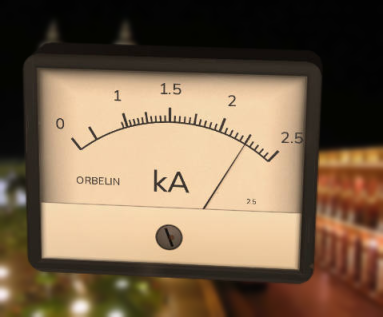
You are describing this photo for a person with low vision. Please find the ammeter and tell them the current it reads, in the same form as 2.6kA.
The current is 2.25kA
